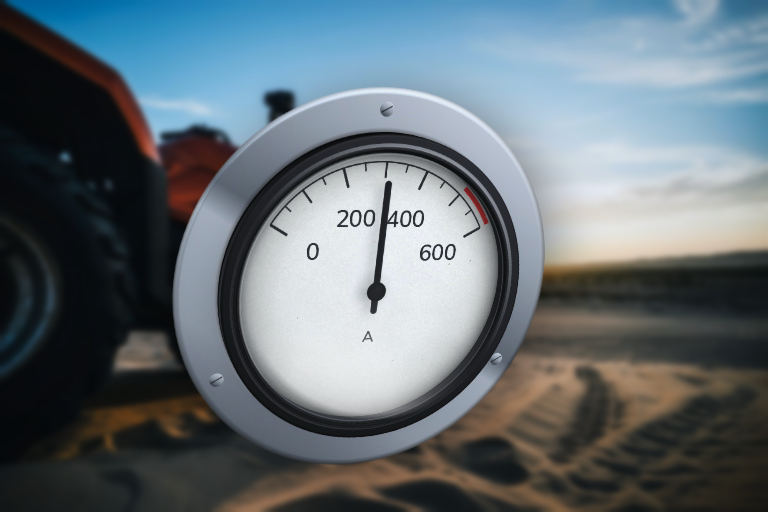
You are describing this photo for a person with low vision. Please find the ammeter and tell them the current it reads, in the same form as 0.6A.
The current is 300A
